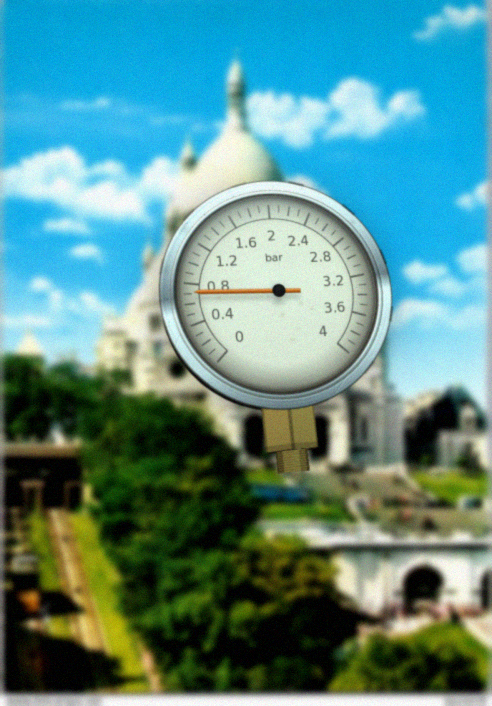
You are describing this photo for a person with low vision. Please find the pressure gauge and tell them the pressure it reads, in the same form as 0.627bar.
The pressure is 0.7bar
